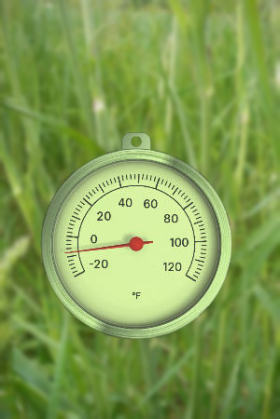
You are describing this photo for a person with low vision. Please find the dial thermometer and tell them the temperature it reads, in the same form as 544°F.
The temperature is -8°F
